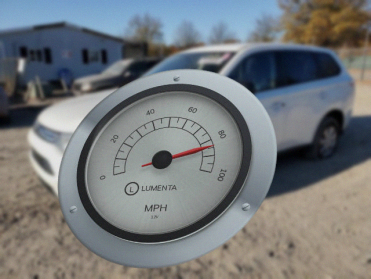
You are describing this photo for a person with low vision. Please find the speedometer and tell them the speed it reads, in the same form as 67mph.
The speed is 85mph
